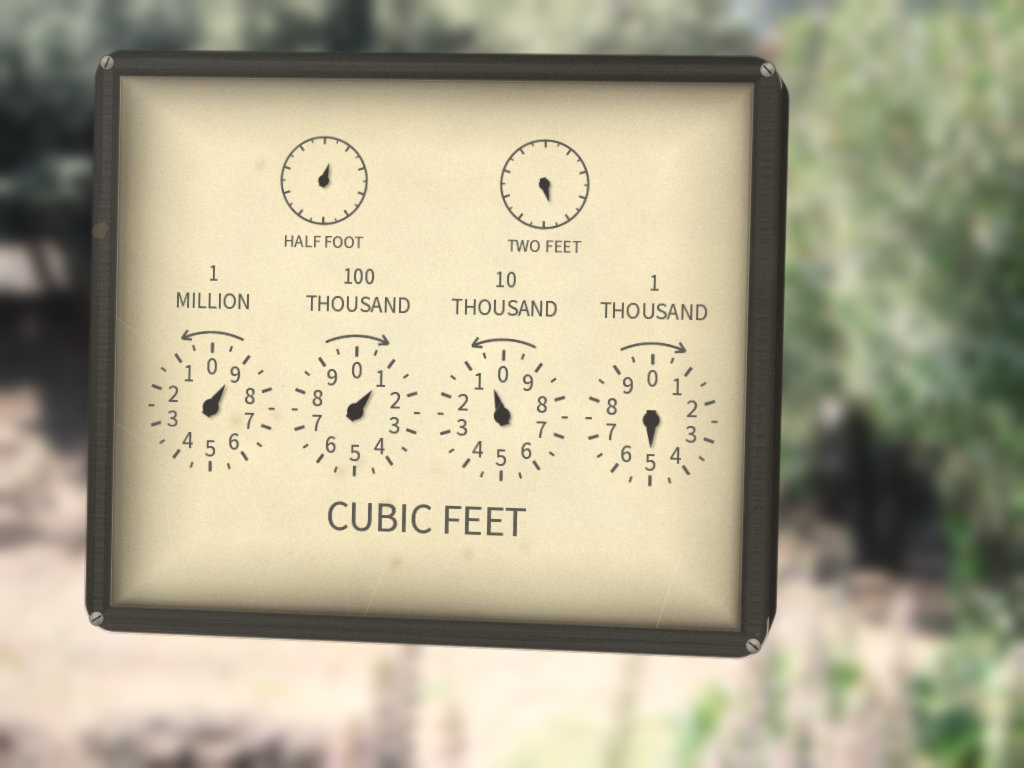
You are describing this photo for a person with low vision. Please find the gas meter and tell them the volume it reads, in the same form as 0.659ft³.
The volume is 910500ft³
